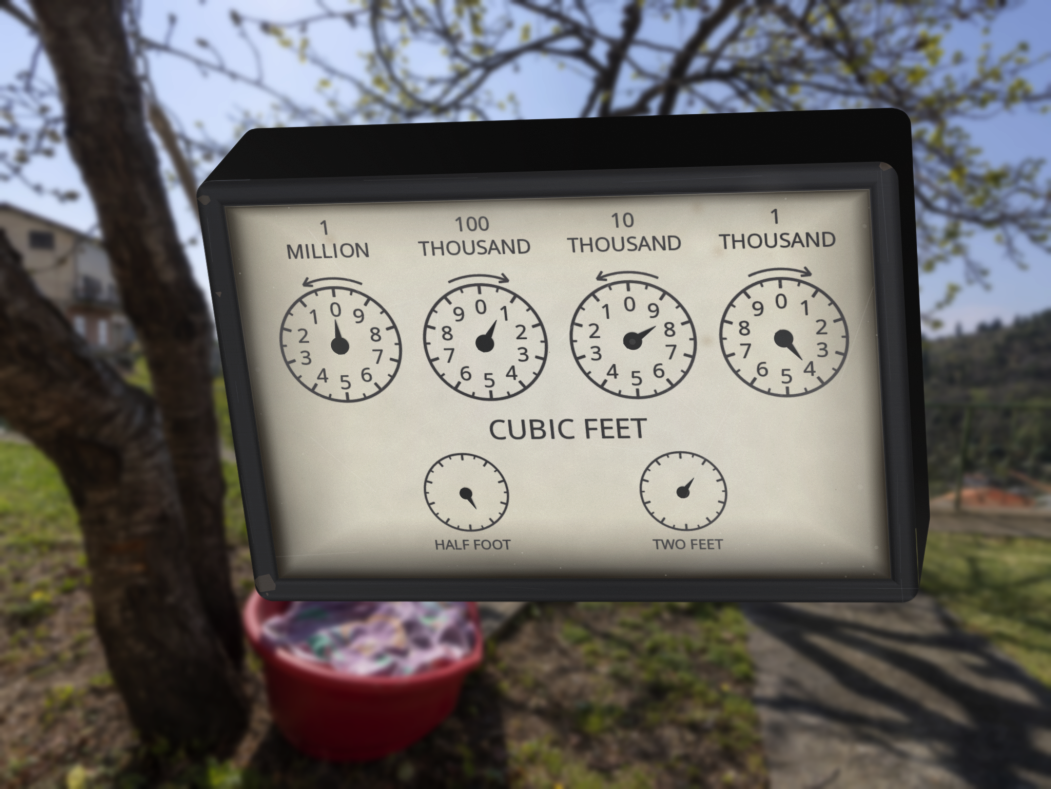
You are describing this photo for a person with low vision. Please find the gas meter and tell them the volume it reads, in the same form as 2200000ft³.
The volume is 8400ft³
